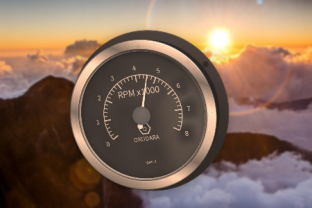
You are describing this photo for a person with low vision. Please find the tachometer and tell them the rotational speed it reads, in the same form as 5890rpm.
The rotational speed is 4600rpm
